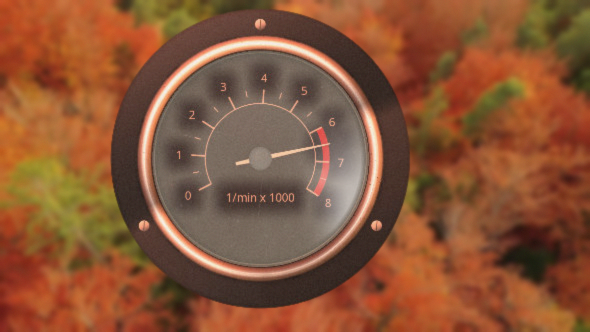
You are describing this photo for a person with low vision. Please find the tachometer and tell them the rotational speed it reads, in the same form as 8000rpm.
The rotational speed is 6500rpm
